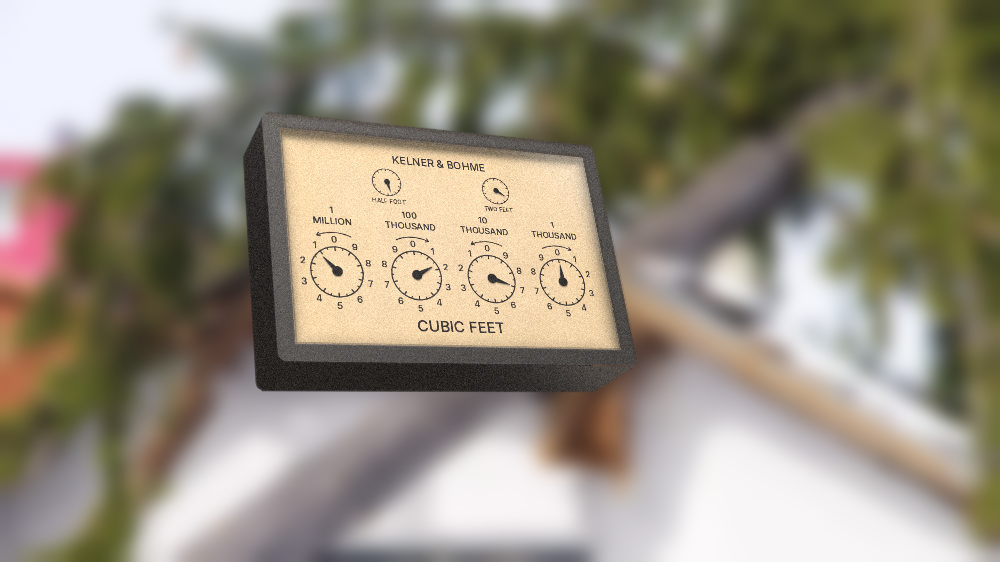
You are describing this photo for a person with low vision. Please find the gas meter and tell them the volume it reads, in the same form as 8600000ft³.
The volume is 117000ft³
